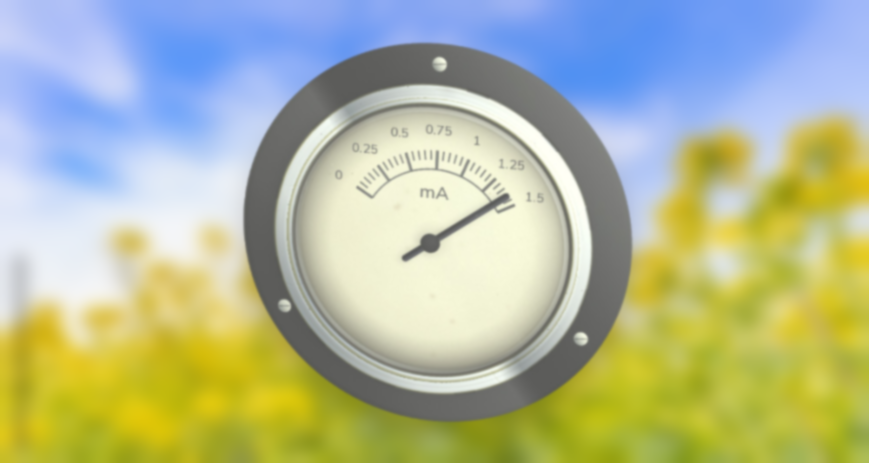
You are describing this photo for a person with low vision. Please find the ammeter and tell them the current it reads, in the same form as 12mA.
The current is 1.4mA
